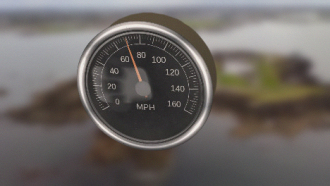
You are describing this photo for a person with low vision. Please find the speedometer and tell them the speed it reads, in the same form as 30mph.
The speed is 70mph
